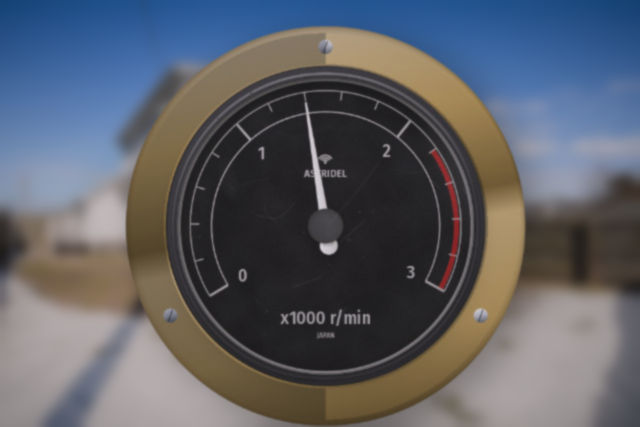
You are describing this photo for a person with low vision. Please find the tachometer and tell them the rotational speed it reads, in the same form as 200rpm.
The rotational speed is 1400rpm
